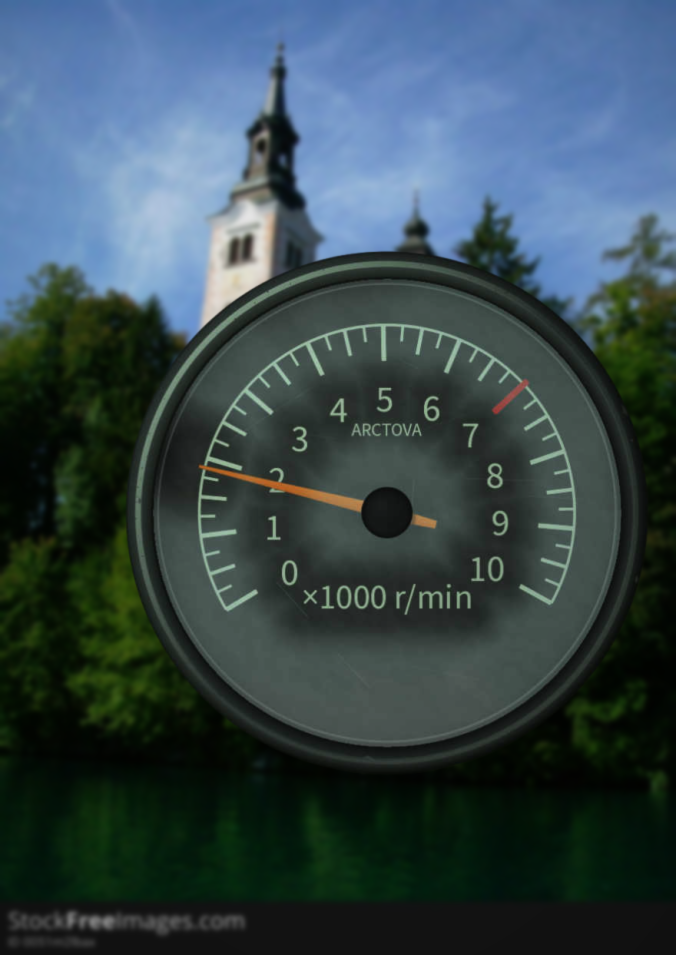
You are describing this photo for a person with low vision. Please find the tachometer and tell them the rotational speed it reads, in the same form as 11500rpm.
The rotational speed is 1875rpm
